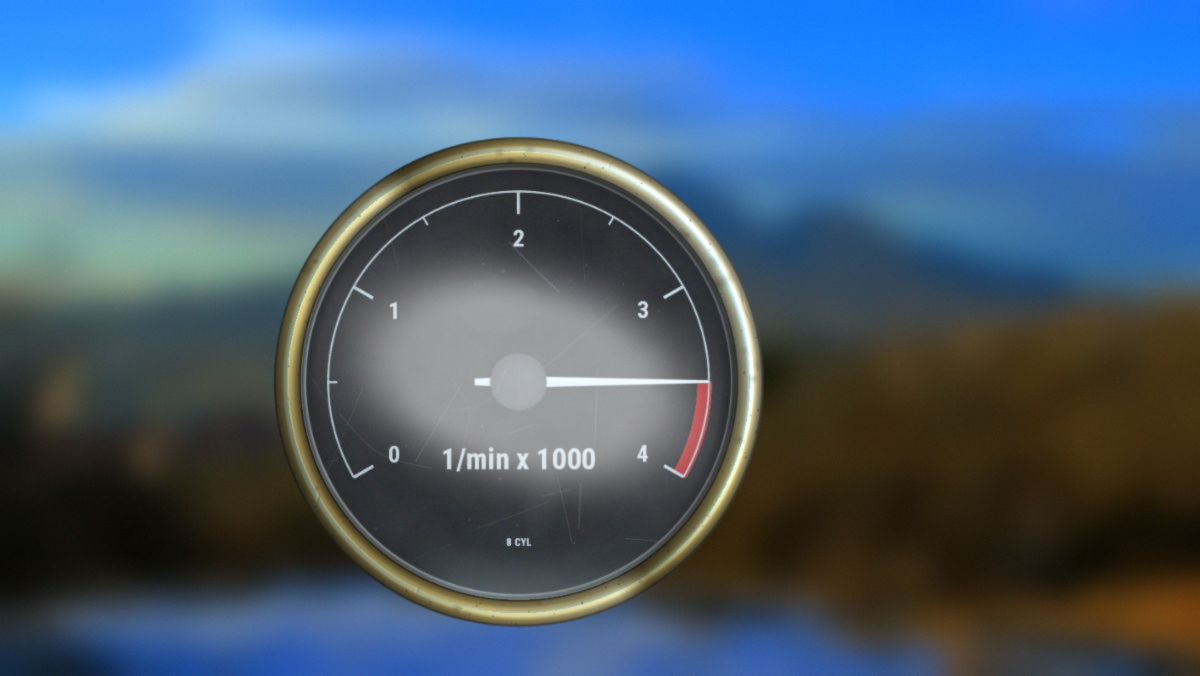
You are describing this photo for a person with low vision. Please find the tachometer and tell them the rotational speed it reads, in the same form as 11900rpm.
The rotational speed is 3500rpm
